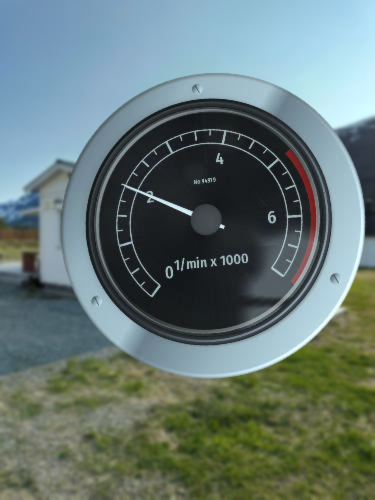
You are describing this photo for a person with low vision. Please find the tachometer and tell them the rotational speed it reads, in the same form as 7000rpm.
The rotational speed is 2000rpm
